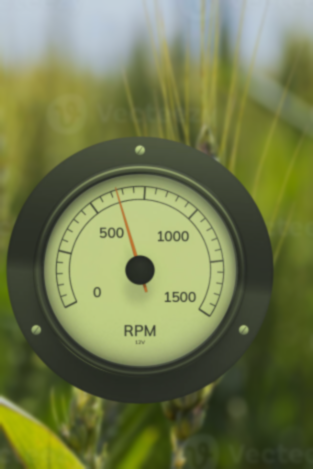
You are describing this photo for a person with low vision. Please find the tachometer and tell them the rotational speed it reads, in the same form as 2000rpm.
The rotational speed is 625rpm
